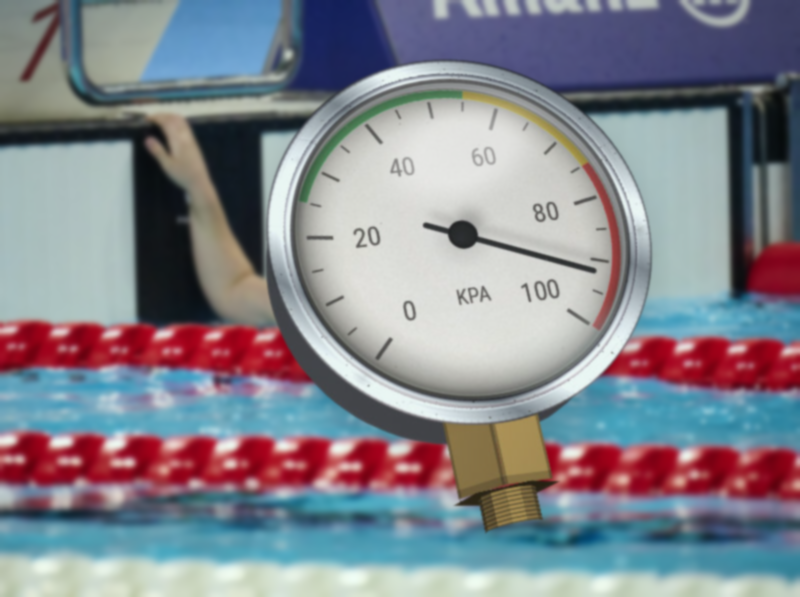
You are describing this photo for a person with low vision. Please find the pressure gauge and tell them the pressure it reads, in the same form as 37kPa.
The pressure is 92.5kPa
